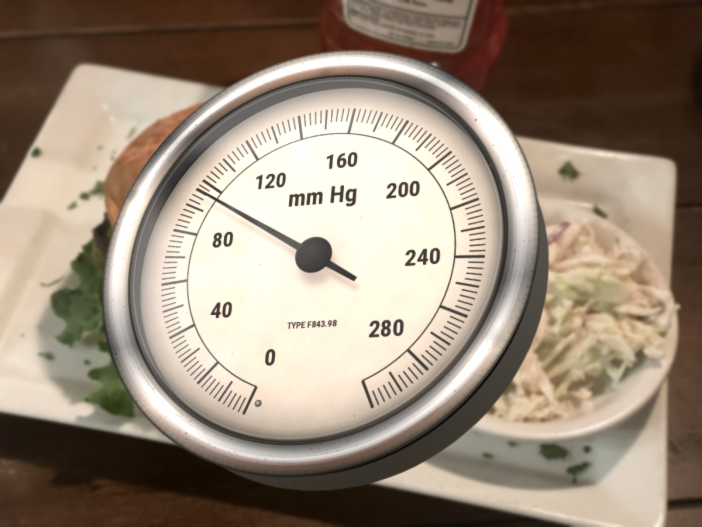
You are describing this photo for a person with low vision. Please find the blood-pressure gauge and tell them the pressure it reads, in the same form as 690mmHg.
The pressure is 96mmHg
